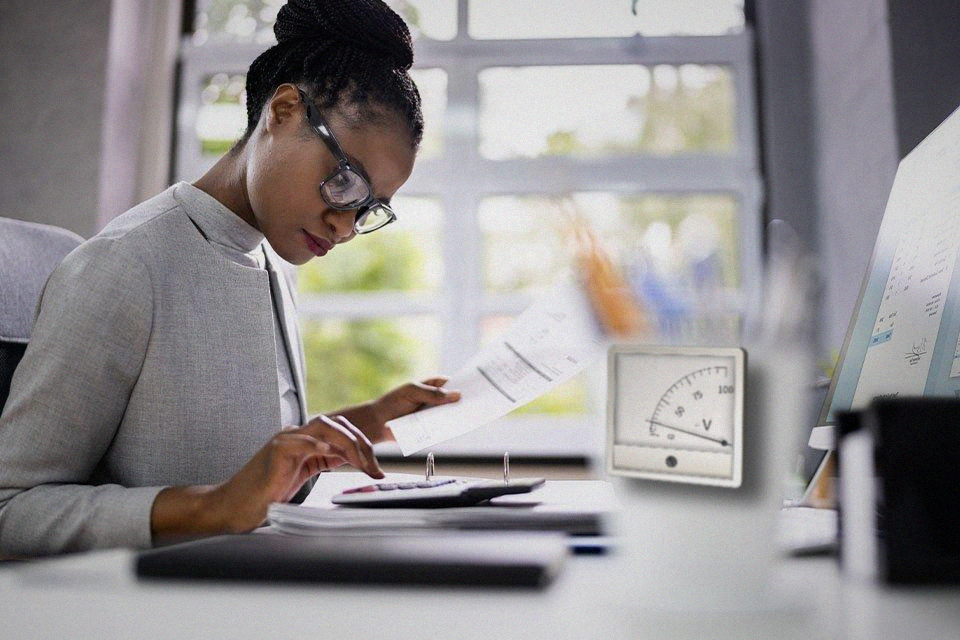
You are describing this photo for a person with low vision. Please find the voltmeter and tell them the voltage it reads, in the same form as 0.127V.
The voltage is 25V
